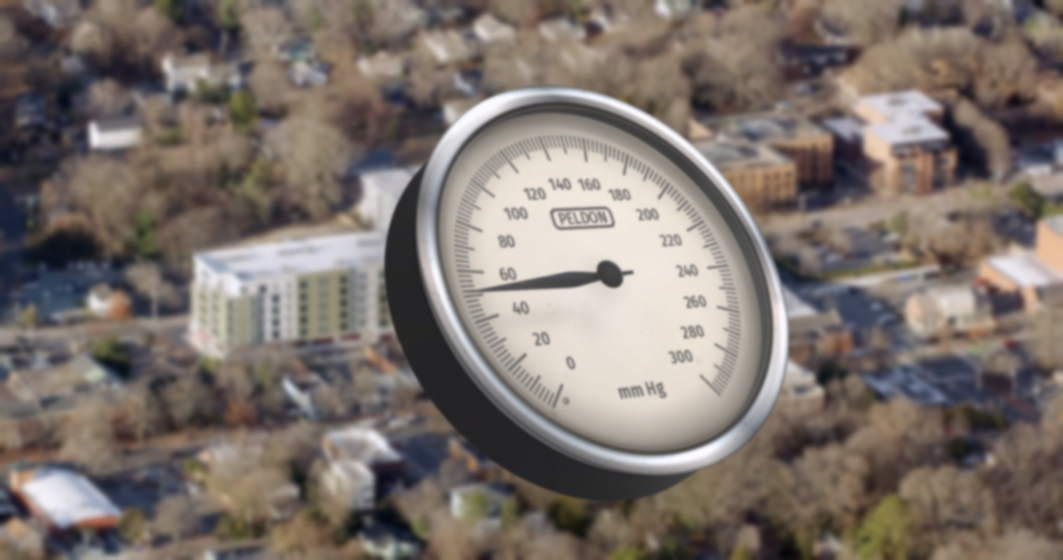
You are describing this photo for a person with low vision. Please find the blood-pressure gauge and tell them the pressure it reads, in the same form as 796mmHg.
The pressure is 50mmHg
